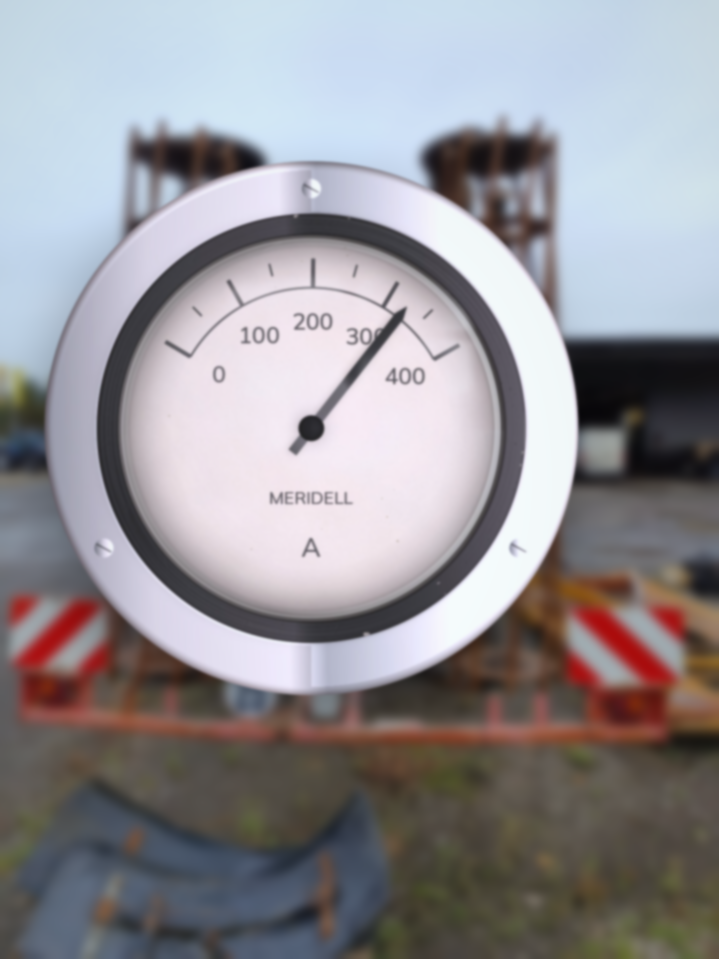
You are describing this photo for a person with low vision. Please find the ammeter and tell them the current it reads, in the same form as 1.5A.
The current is 325A
